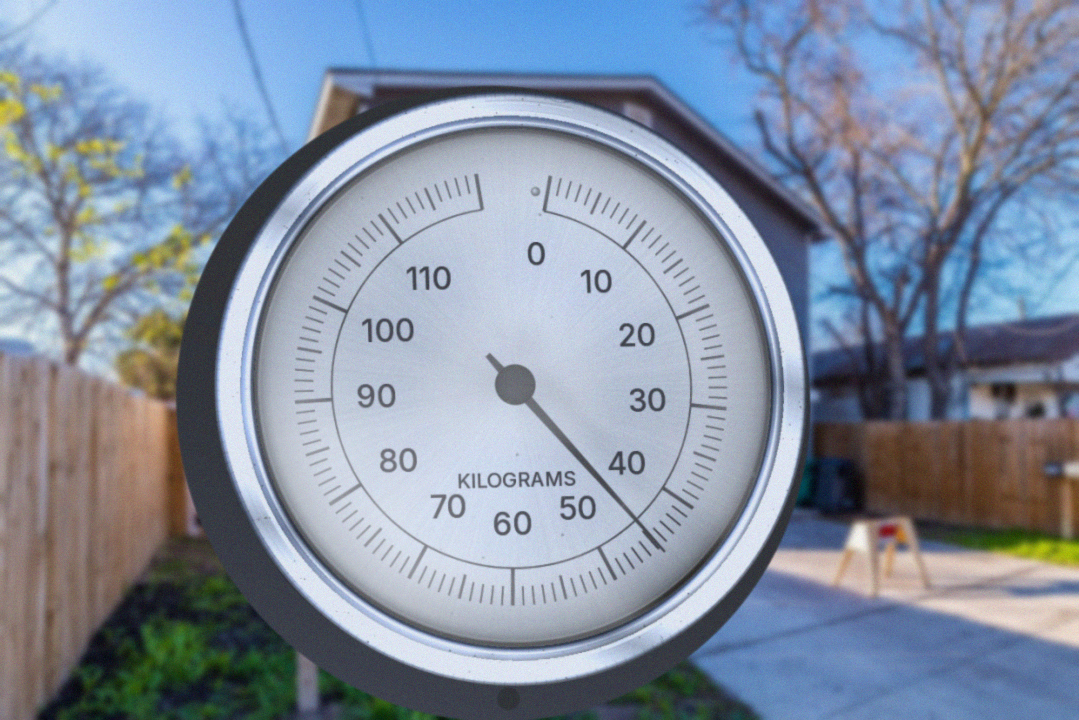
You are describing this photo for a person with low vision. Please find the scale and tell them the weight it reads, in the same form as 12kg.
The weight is 45kg
